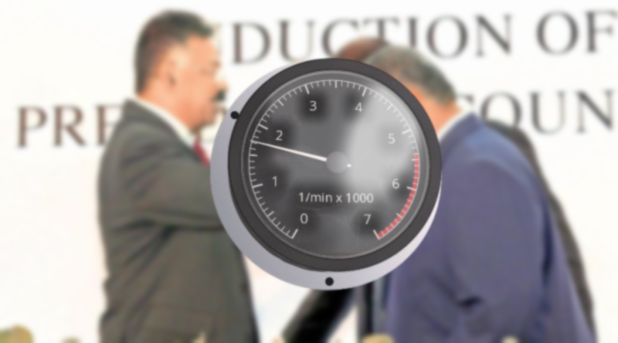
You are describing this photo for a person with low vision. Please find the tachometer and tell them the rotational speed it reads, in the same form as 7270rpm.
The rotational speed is 1700rpm
